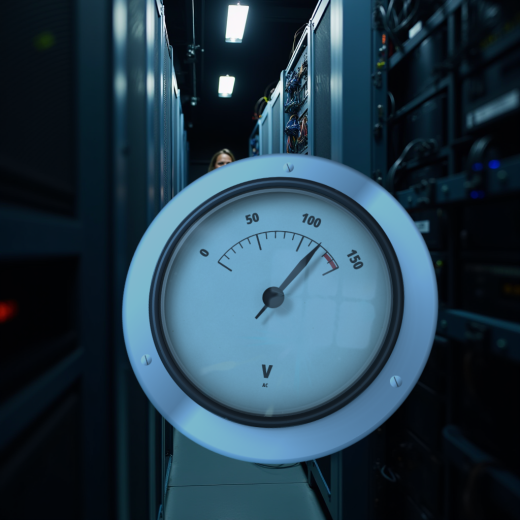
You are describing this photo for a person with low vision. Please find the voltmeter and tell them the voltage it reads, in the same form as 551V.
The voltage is 120V
